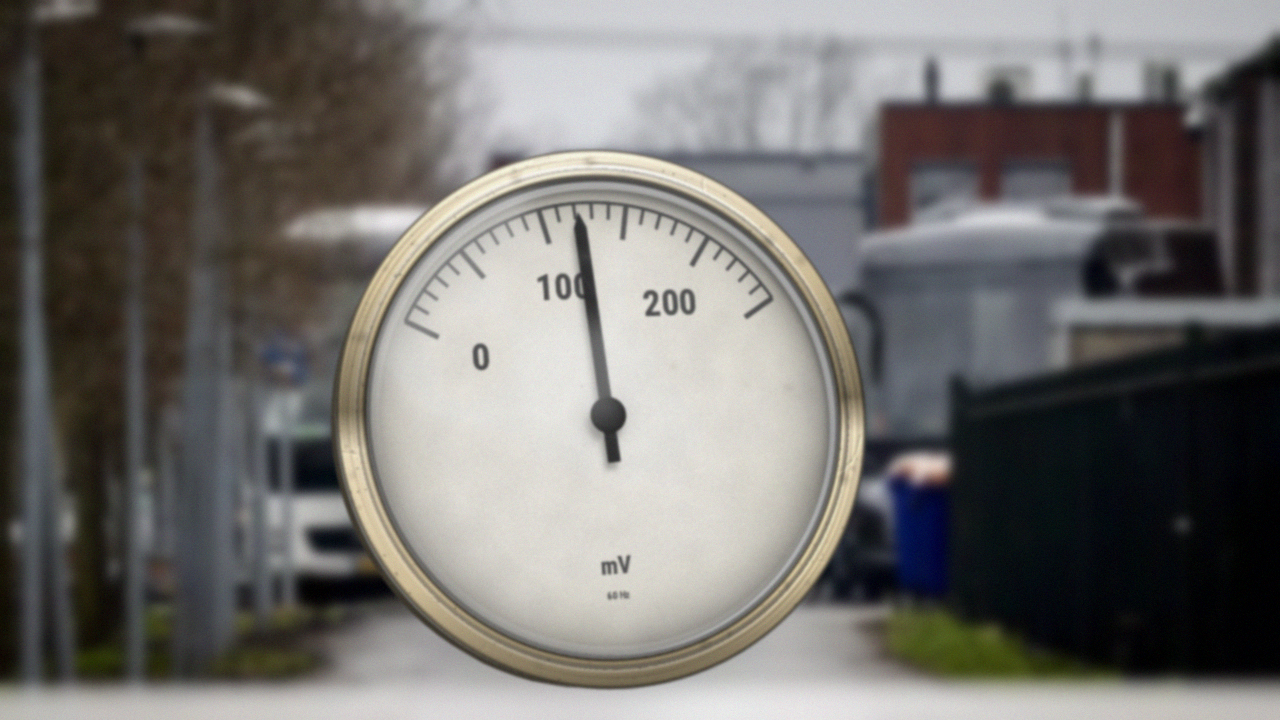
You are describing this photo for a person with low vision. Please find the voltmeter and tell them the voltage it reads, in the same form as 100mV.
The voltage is 120mV
